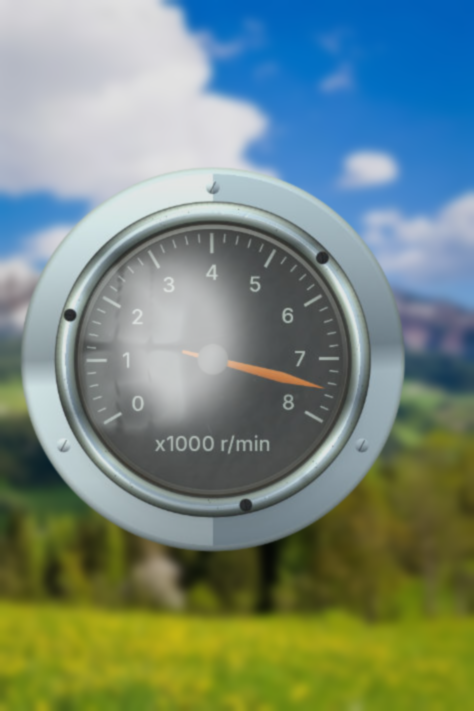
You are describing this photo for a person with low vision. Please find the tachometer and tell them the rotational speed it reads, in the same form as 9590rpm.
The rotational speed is 7500rpm
